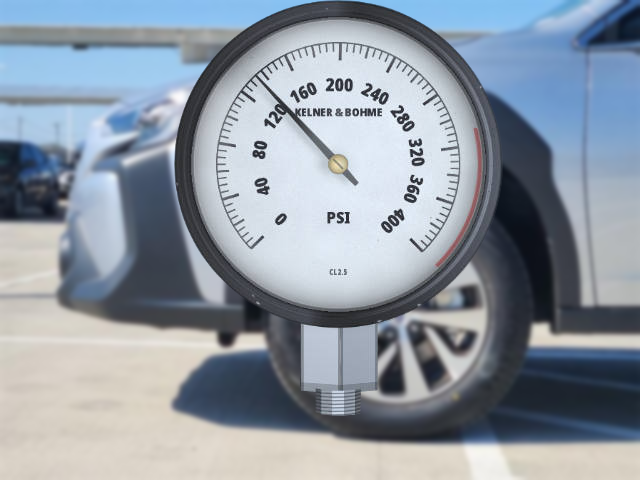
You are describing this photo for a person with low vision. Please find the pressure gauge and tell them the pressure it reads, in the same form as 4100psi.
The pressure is 135psi
